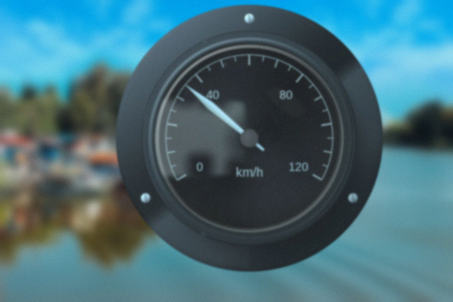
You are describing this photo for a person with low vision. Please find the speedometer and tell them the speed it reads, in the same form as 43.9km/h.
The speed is 35km/h
